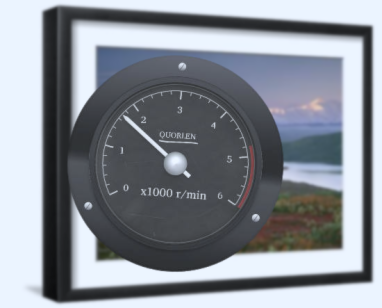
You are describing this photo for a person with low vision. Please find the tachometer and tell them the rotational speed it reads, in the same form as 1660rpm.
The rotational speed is 1700rpm
